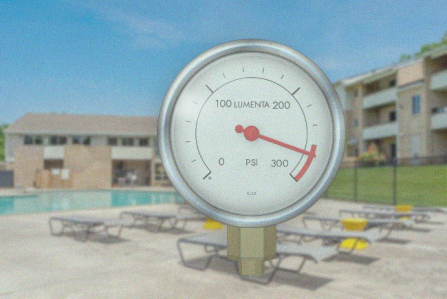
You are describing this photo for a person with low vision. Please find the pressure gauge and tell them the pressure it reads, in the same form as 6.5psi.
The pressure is 270psi
